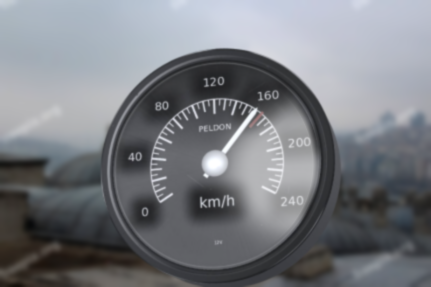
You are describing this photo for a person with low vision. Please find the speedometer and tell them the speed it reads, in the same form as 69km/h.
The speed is 160km/h
